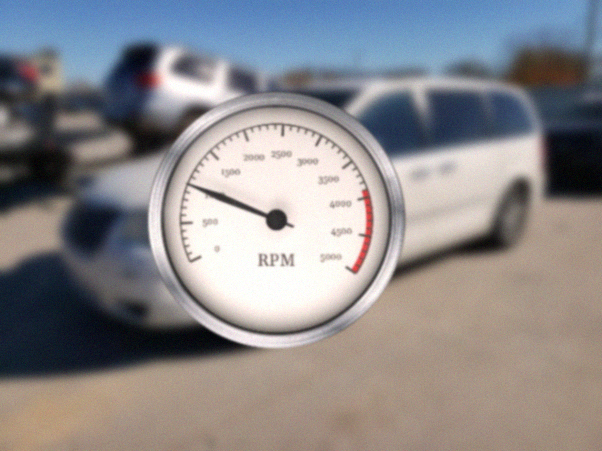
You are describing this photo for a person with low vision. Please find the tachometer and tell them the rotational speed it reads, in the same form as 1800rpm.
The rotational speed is 1000rpm
